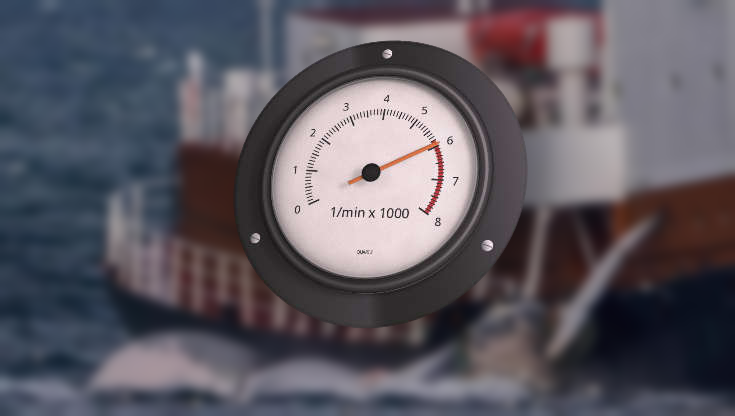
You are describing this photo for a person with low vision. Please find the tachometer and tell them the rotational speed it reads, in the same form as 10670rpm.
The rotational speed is 6000rpm
